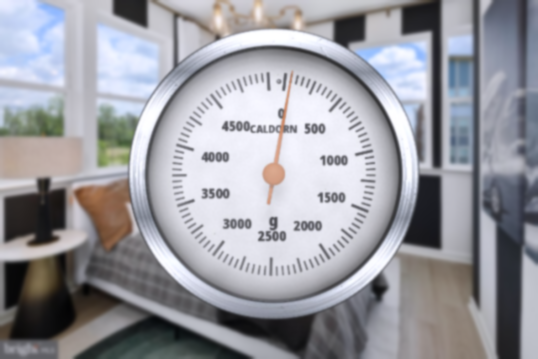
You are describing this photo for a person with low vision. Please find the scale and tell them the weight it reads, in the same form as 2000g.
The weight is 50g
